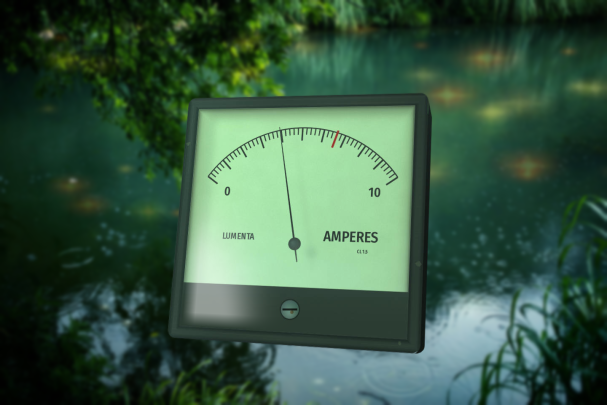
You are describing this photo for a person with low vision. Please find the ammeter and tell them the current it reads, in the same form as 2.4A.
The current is 4A
